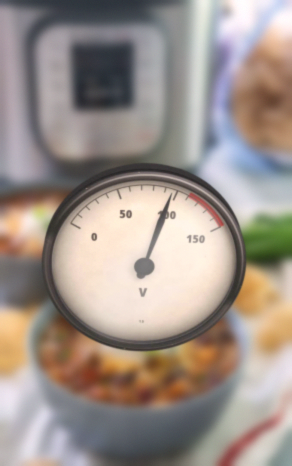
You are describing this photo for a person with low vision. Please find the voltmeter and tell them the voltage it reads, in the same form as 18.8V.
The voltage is 95V
